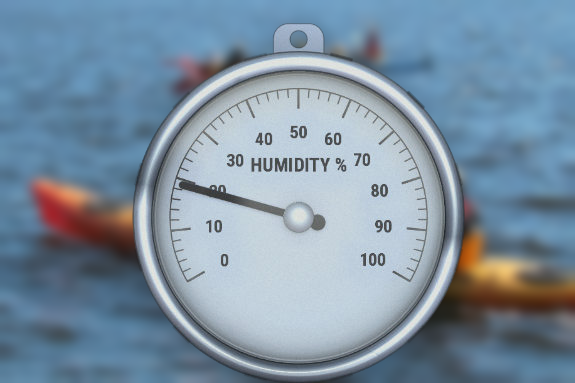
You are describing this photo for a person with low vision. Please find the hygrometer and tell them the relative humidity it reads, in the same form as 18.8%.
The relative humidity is 19%
